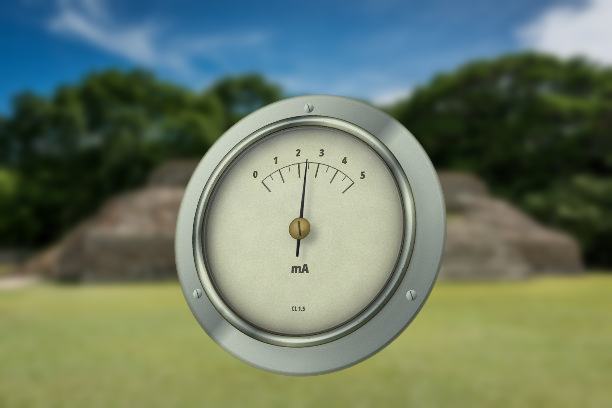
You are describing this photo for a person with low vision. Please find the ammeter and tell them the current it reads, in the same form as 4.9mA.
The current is 2.5mA
